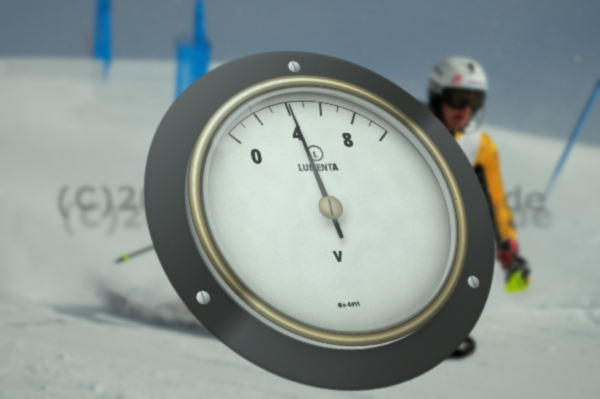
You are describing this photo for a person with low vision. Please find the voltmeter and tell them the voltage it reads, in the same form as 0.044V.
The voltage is 4V
